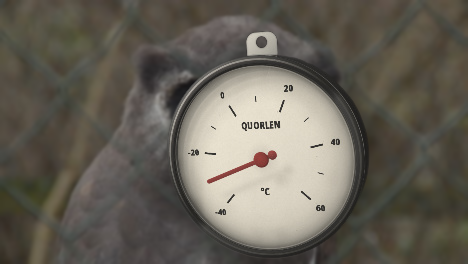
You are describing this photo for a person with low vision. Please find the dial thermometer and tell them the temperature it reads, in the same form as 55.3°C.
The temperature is -30°C
